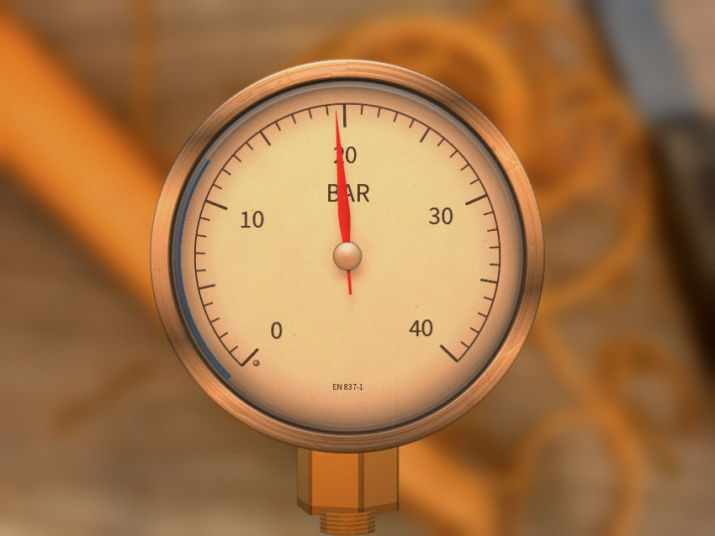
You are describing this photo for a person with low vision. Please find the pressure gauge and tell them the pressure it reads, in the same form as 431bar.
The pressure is 19.5bar
